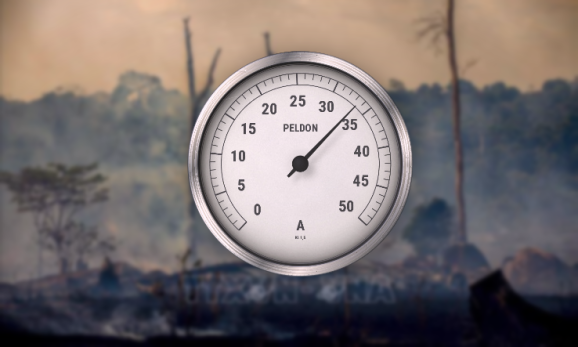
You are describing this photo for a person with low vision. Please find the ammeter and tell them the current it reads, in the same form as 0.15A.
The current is 33.5A
